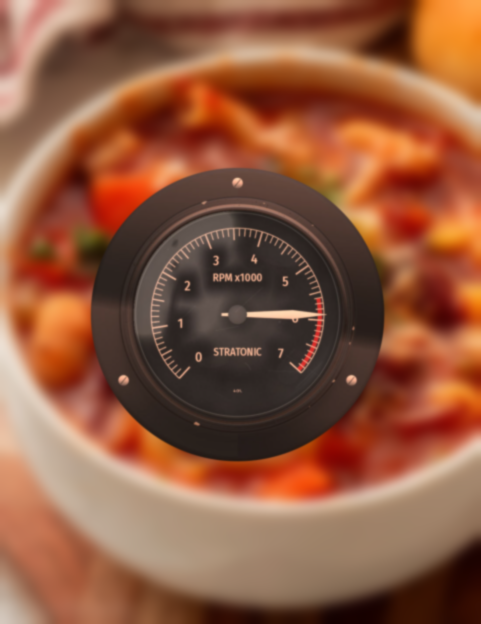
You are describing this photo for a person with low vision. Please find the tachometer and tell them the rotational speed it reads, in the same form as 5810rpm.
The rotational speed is 5900rpm
